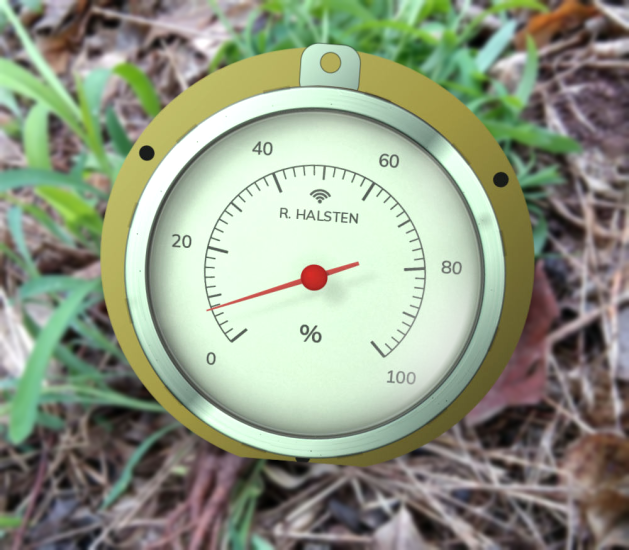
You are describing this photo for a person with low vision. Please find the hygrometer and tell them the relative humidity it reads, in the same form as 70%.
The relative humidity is 8%
